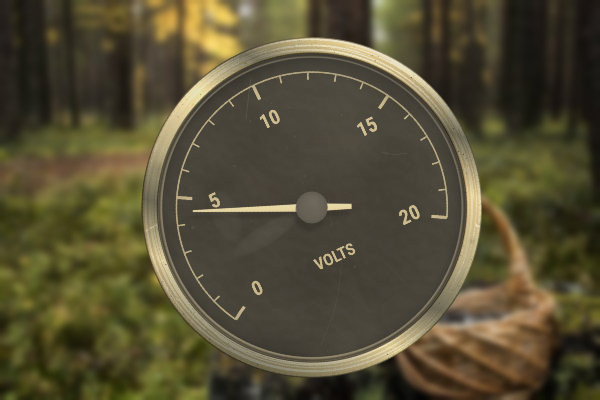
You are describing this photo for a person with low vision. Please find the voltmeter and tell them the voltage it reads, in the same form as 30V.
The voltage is 4.5V
